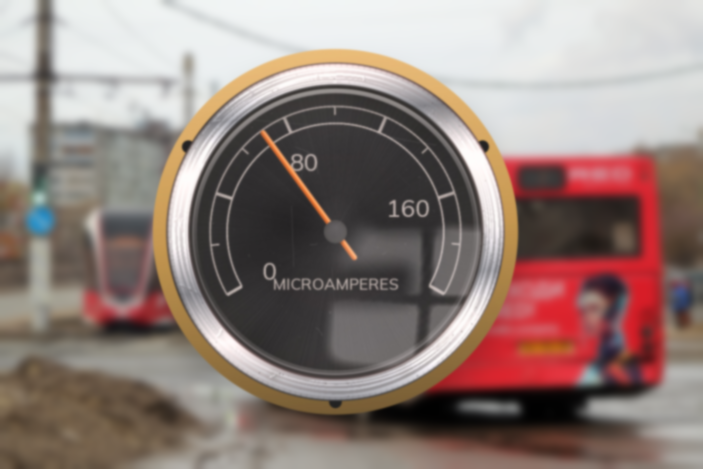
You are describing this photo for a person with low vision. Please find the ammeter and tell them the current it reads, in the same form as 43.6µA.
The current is 70µA
